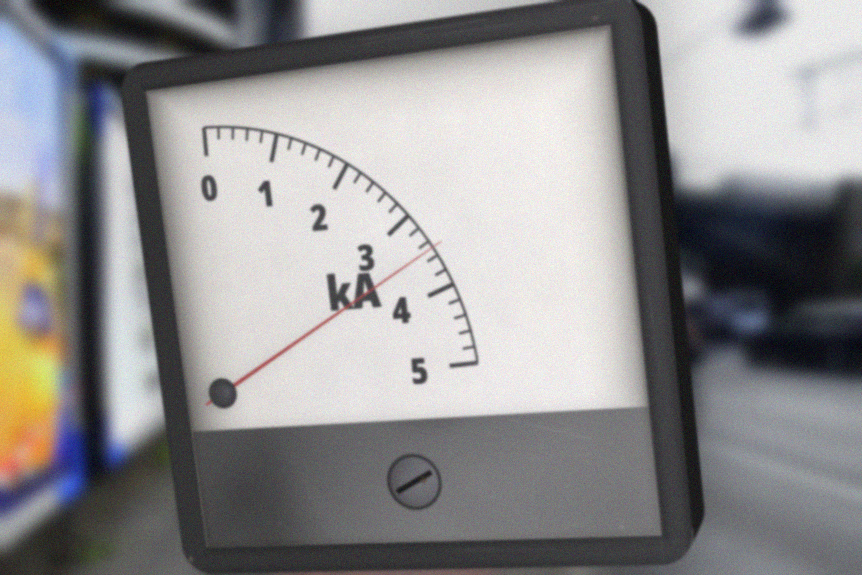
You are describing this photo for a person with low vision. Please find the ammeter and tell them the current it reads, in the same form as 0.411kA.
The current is 3.5kA
